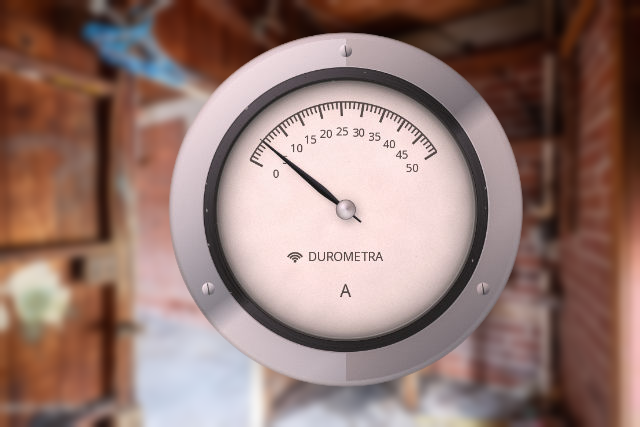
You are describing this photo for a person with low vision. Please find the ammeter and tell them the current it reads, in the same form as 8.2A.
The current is 5A
